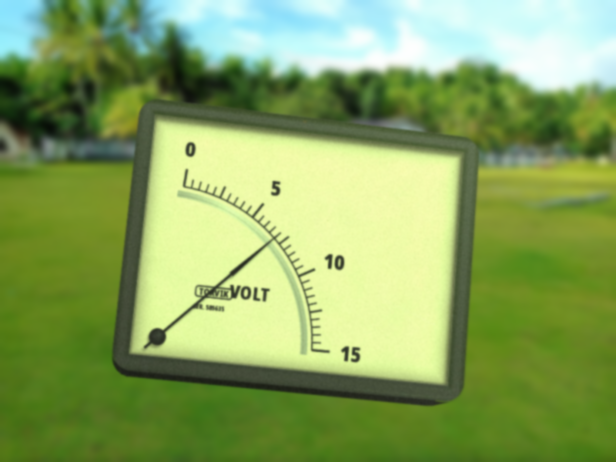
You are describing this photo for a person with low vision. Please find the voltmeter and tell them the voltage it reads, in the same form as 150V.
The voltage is 7V
